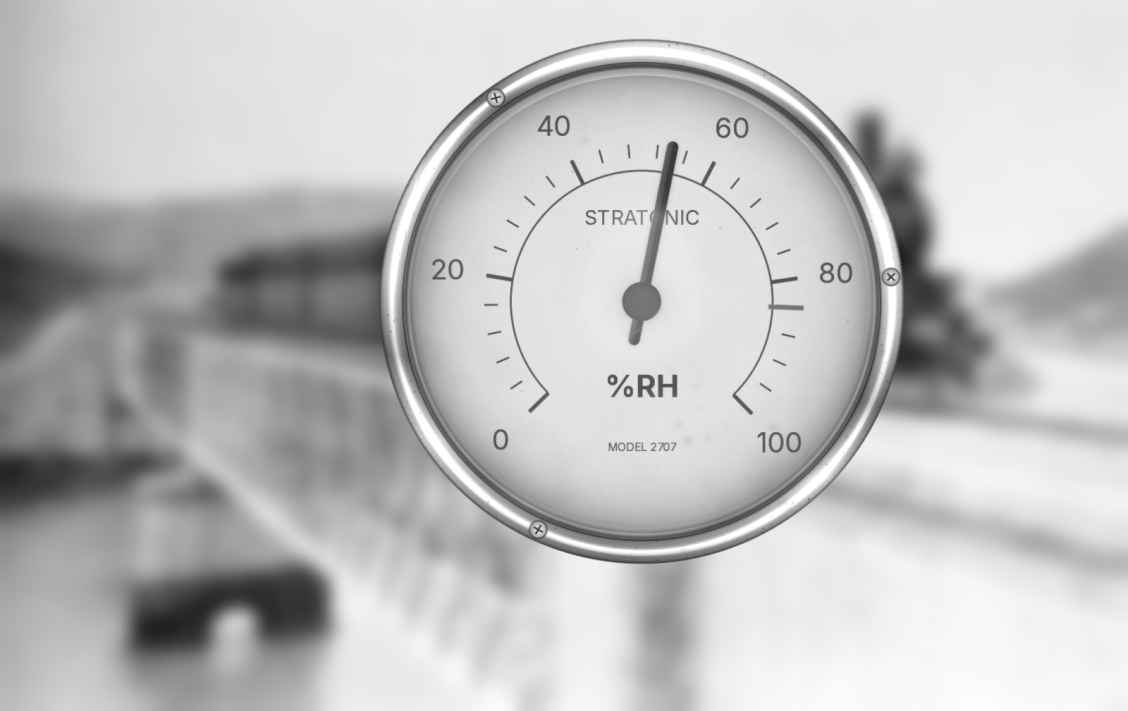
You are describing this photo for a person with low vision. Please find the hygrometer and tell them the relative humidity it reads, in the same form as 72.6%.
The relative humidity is 54%
